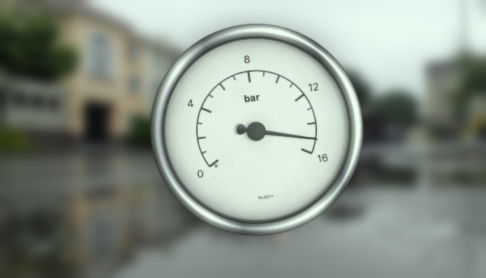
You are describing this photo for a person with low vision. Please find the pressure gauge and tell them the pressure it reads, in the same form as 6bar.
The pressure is 15bar
